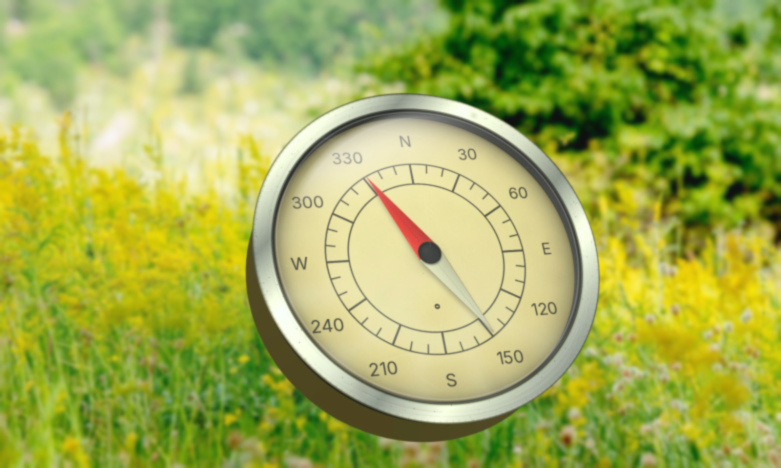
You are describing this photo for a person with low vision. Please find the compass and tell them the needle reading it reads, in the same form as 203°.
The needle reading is 330°
